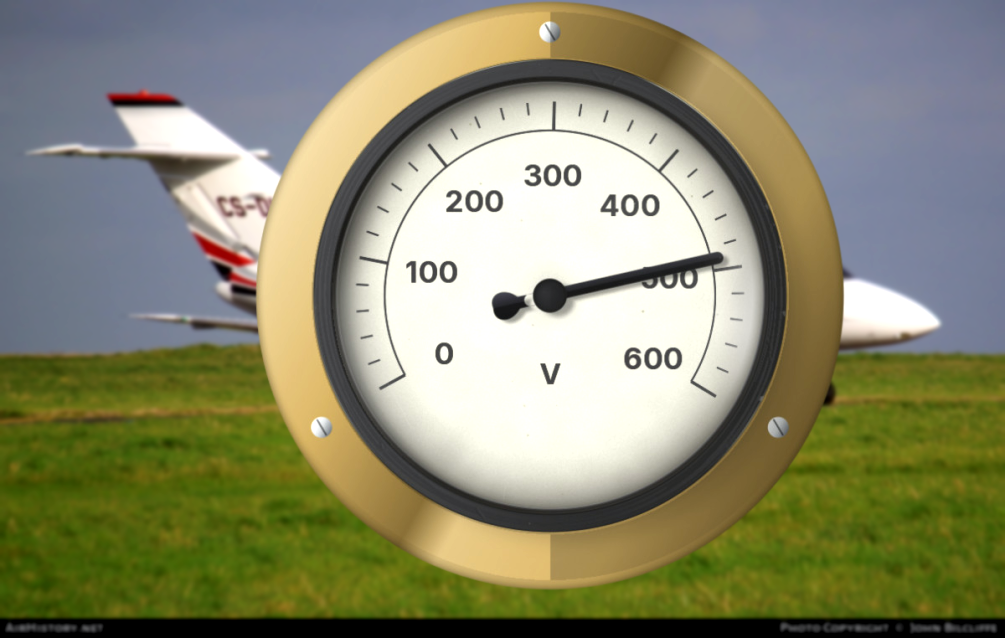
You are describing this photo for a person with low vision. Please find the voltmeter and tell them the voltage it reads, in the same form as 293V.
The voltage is 490V
